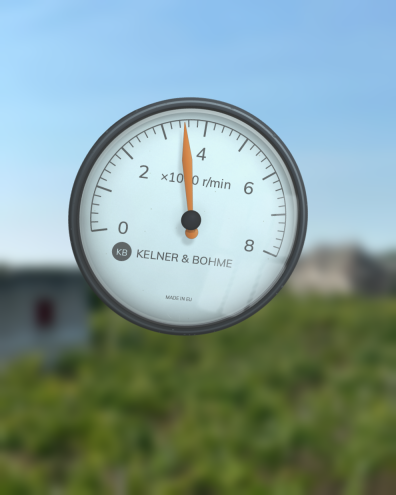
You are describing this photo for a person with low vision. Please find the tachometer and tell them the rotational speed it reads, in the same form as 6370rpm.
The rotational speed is 3500rpm
